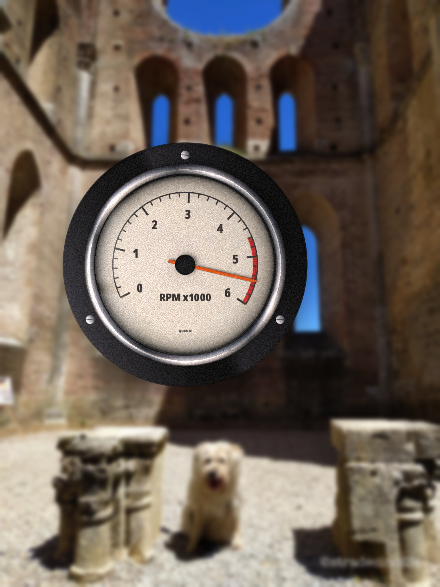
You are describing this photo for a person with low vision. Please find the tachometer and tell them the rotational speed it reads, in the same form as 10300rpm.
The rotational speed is 5500rpm
